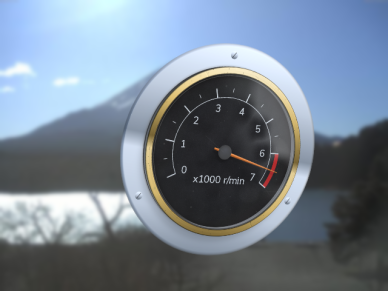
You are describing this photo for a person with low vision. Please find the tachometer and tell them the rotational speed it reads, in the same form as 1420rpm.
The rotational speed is 6500rpm
